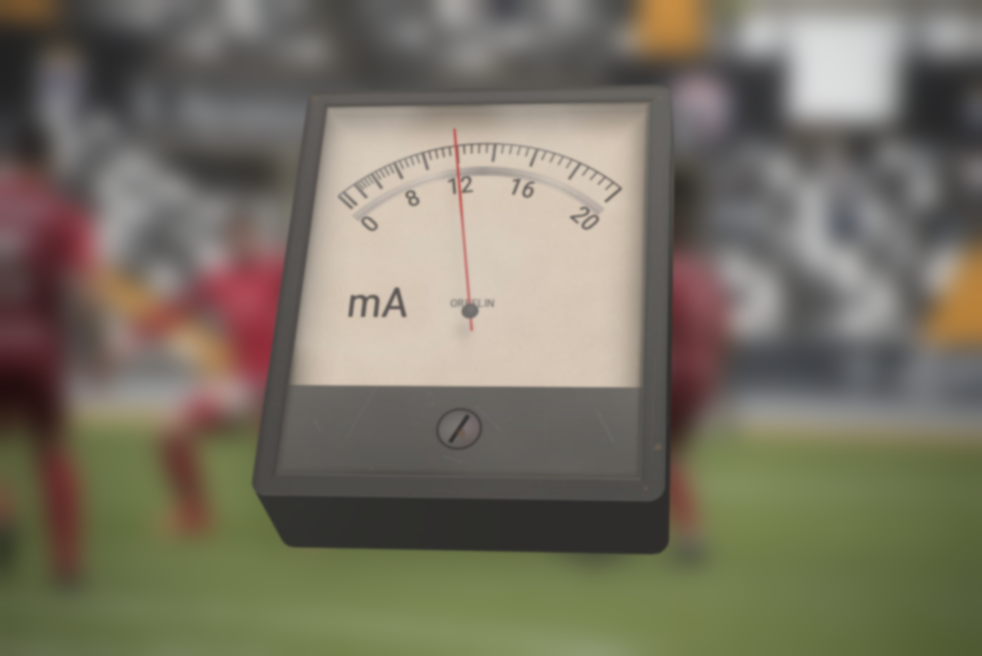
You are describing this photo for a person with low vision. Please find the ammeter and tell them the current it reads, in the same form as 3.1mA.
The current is 12mA
